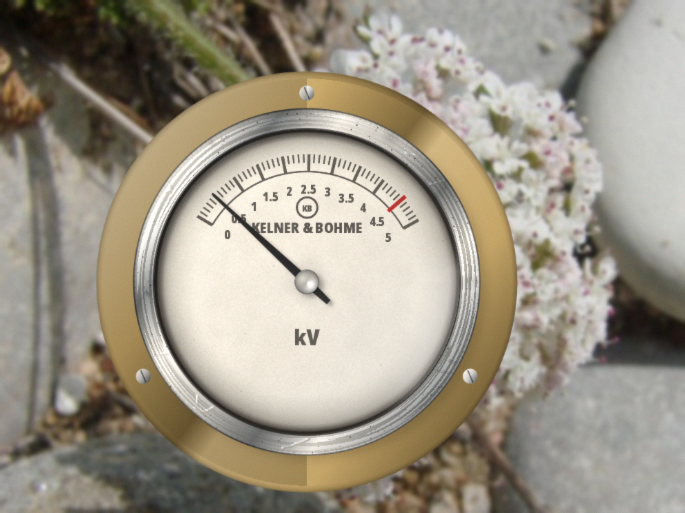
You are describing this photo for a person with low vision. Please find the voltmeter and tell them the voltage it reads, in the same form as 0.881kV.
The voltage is 0.5kV
